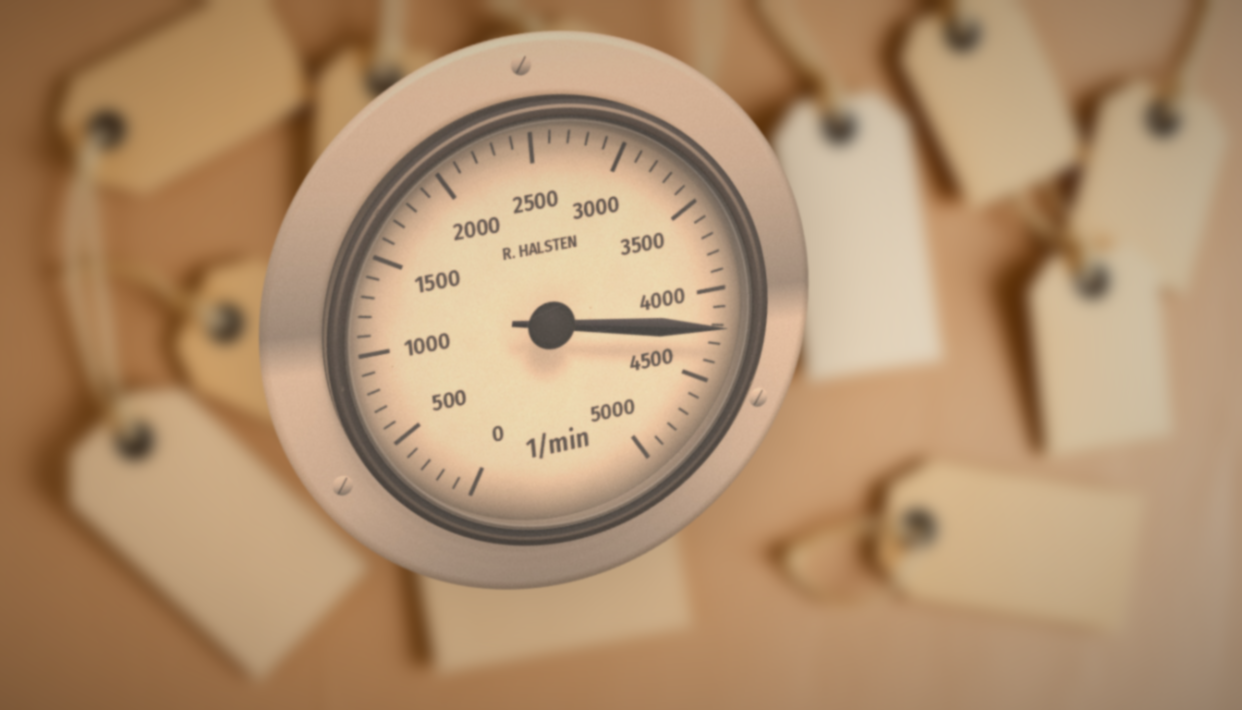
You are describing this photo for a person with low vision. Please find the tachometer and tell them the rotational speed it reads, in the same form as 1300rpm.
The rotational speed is 4200rpm
